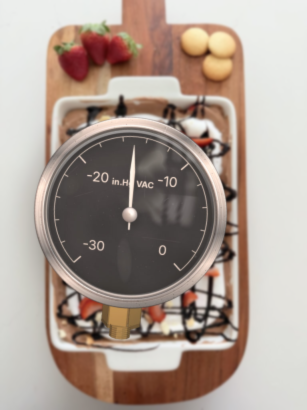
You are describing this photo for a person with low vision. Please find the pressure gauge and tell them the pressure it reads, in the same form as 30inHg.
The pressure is -15inHg
